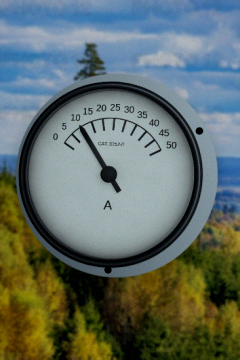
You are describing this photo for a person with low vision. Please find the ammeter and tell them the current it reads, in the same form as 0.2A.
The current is 10A
